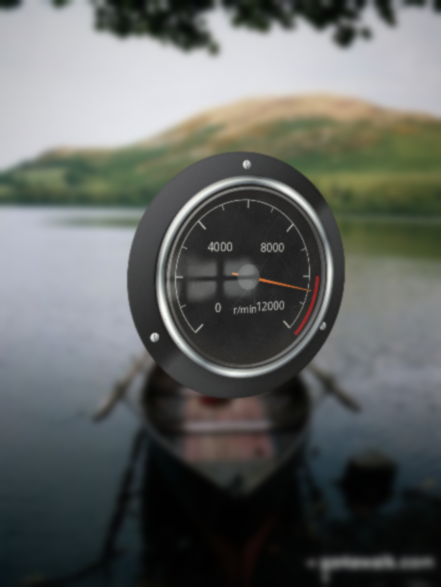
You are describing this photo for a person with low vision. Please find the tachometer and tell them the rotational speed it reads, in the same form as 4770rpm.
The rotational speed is 10500rpm
